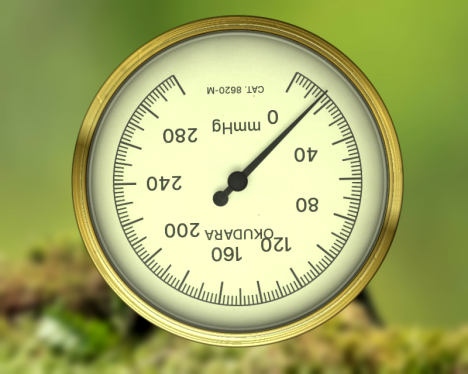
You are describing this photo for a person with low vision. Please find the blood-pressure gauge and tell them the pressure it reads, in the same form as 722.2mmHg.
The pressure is 16mmHg
